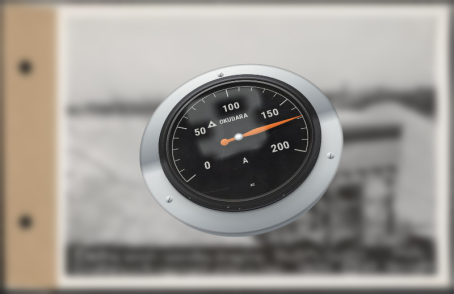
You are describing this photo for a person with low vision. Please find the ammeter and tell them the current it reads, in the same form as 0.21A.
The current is 170A
